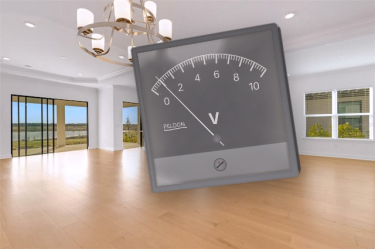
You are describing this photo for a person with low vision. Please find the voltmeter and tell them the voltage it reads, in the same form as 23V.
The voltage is 1V
